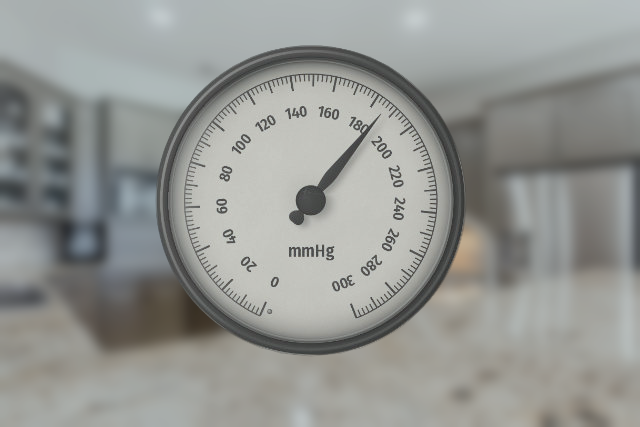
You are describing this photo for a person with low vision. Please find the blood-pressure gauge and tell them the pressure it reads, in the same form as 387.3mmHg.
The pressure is 186mmHg
